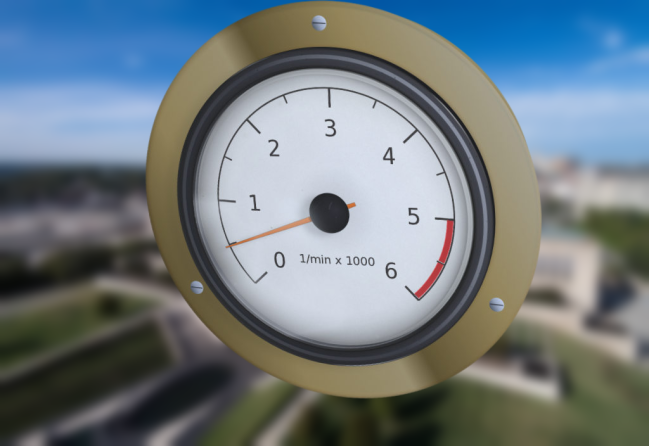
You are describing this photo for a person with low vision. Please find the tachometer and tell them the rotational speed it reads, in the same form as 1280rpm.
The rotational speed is 500rpm
